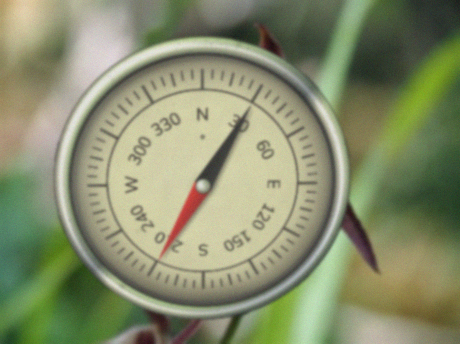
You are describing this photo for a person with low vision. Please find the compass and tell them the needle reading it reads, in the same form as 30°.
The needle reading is 210°
